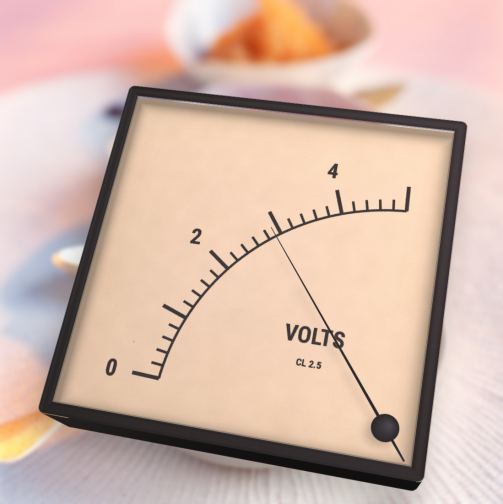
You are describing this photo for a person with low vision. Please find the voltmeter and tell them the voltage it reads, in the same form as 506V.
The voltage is 2.9V
